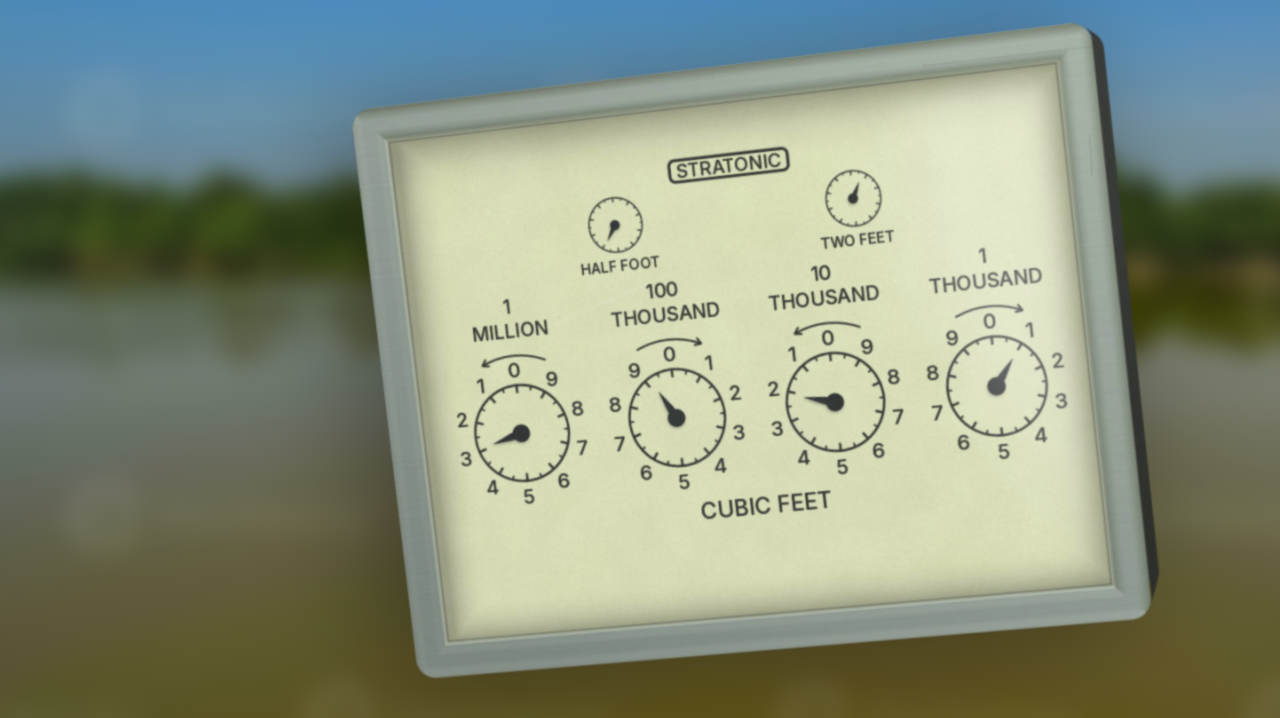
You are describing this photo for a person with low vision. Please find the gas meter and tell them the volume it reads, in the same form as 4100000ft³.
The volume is 292100ft³
